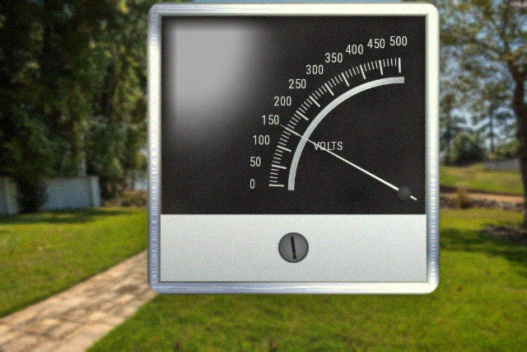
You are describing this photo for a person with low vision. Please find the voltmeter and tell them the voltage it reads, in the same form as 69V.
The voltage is 150V
